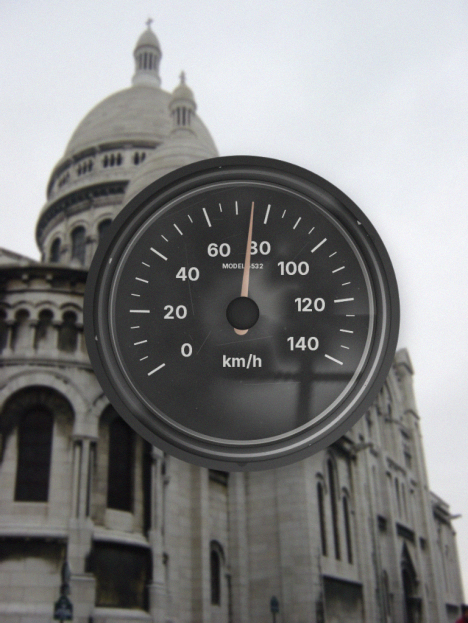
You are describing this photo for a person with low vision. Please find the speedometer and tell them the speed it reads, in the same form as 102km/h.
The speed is 75km/h
